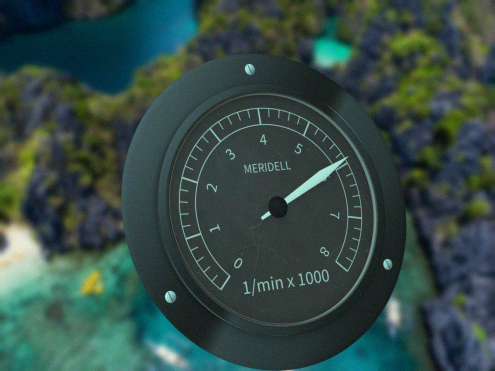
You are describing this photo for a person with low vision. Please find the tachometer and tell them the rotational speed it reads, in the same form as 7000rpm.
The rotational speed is 5900rpm
